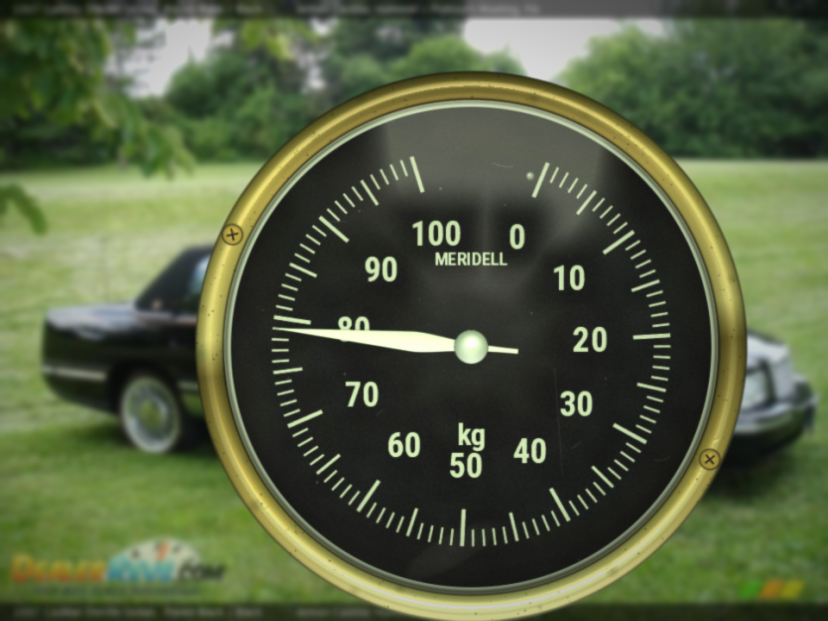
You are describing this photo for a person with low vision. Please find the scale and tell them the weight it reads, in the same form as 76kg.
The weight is 79kg
